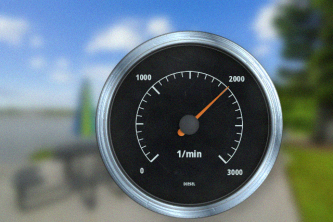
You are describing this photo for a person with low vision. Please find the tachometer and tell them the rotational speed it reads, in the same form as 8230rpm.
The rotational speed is 2000rpm
